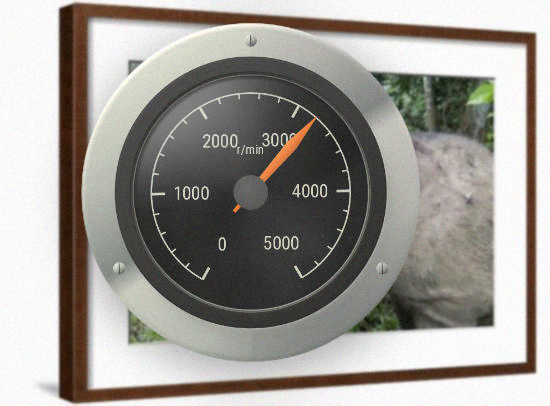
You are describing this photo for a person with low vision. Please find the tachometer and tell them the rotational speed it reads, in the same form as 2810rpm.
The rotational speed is 3200rpm
